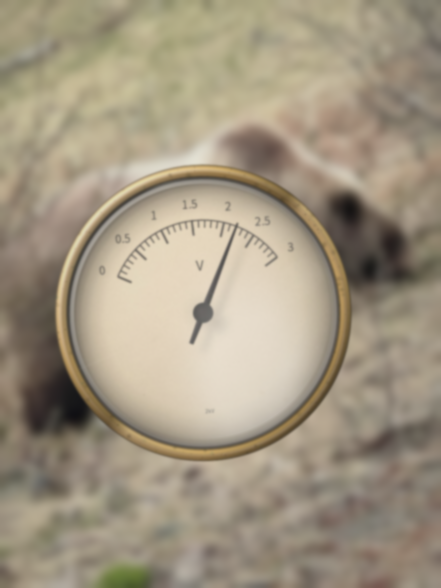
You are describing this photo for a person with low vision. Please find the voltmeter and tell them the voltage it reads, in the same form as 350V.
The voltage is 2.2V
